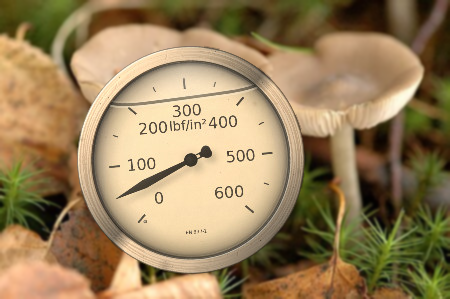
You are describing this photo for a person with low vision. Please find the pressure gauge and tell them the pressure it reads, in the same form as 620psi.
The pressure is 50psi
